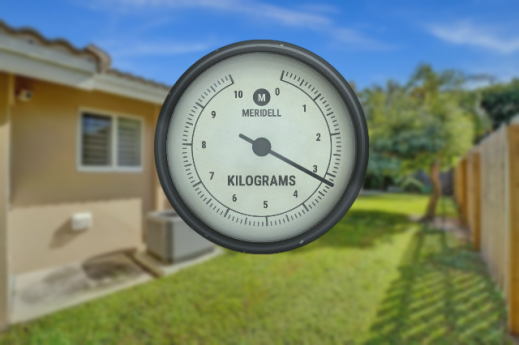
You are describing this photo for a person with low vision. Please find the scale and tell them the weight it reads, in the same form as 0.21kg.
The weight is 3.2kg
